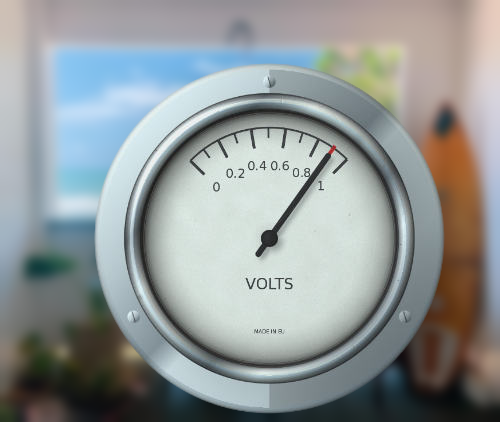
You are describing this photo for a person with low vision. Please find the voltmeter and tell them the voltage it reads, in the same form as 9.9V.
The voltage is 0.9V
